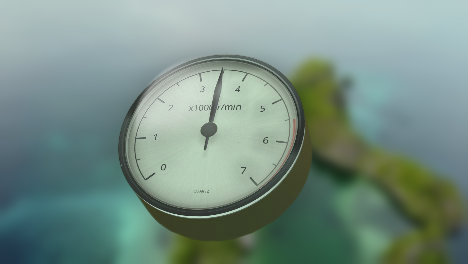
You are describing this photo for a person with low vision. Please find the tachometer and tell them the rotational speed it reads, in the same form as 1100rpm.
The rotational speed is 3500rpm
